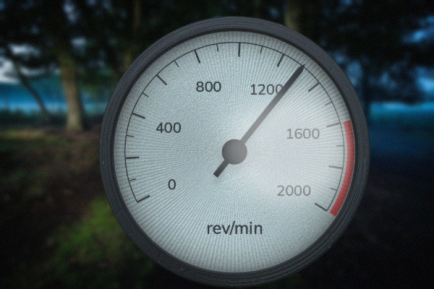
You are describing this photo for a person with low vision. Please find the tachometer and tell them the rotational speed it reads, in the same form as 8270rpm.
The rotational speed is 1300rpm
